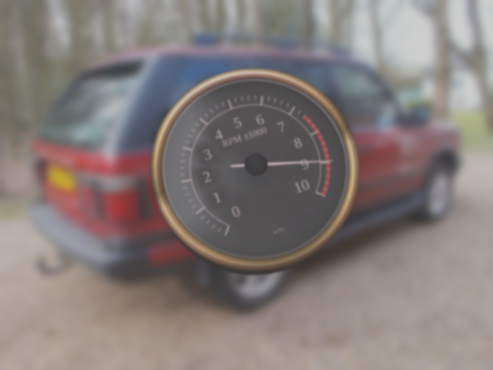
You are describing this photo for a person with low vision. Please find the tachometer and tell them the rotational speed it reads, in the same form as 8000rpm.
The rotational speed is 9000rpm
